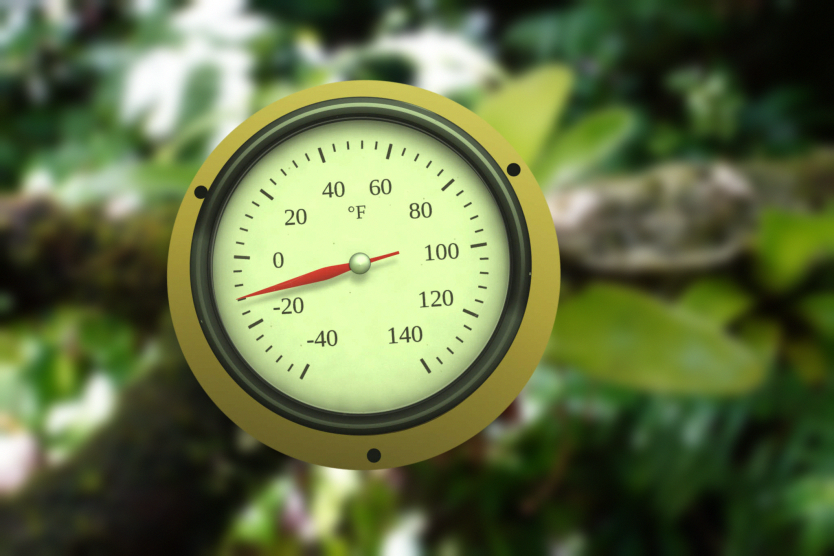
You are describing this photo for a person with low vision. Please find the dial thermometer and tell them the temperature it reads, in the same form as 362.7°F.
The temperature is -12°F
